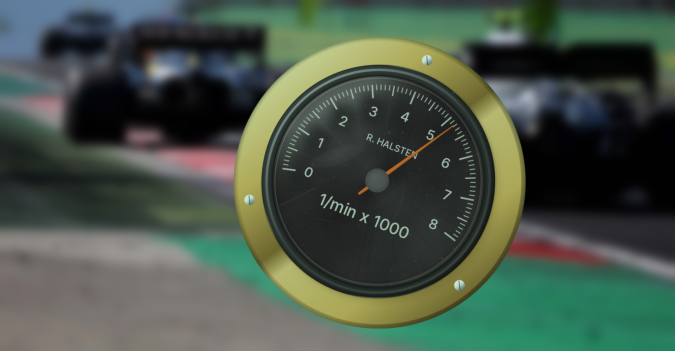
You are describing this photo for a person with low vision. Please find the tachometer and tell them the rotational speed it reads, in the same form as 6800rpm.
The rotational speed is 5200rpm
